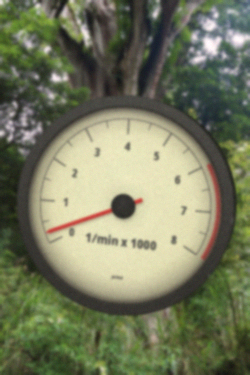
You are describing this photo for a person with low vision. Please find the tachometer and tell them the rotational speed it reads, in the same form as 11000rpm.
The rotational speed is 250rpm
